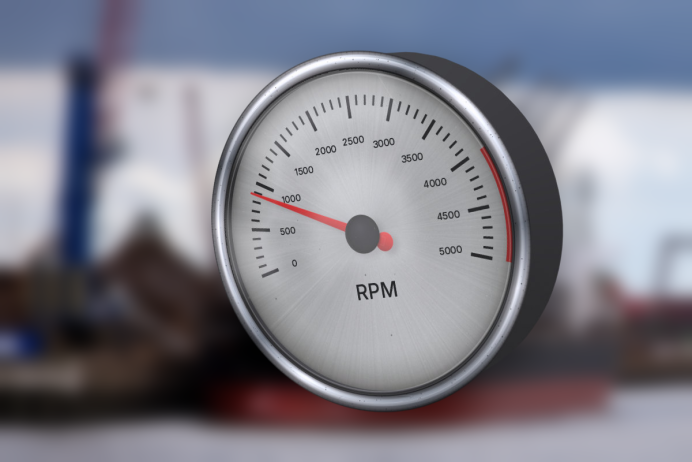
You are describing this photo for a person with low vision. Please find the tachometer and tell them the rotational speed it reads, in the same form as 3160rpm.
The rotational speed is 900rpm
